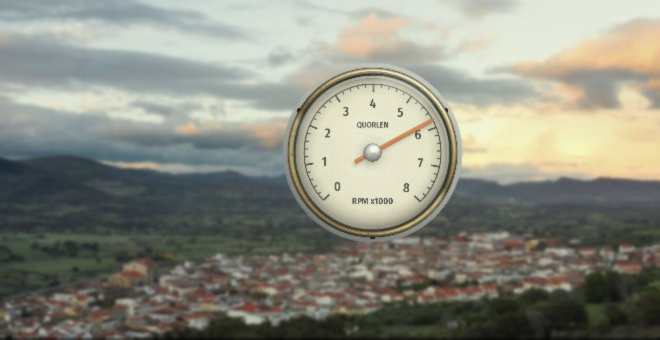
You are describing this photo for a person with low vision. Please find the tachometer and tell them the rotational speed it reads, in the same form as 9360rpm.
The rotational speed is 5800rpm
